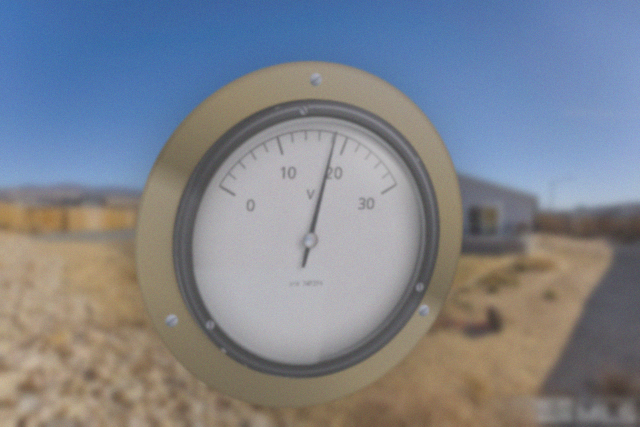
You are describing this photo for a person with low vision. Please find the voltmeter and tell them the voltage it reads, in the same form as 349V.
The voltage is 18V
